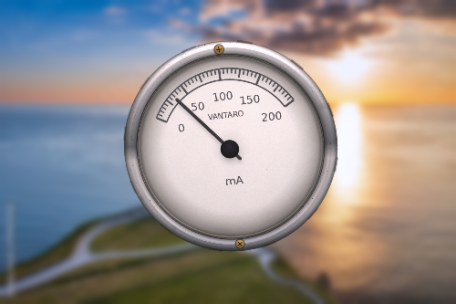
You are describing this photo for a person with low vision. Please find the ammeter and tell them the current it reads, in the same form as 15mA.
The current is 35mA
